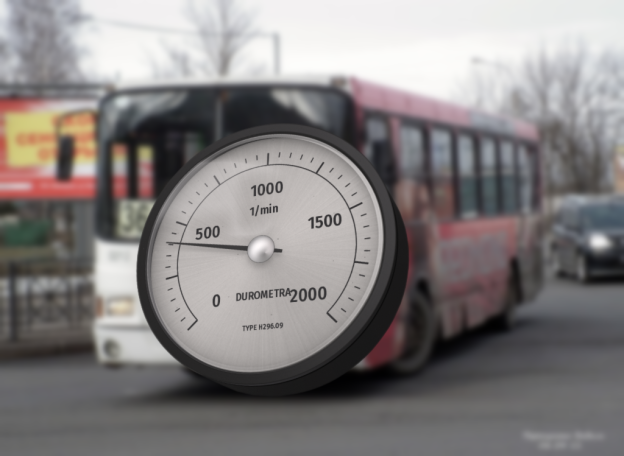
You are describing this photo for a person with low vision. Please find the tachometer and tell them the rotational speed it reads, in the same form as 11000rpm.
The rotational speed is 400rpm
